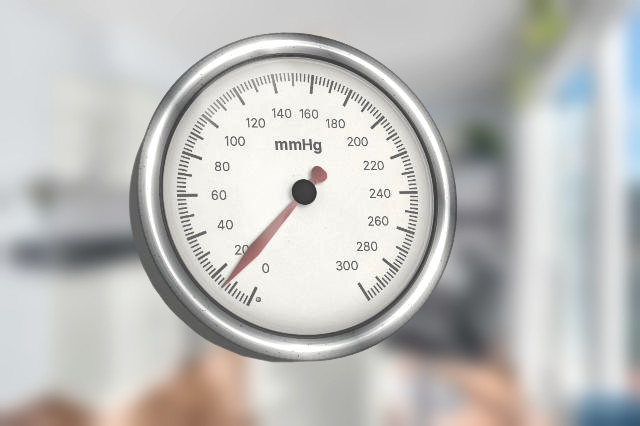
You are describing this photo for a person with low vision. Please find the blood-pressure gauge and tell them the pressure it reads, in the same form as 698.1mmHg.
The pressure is 14mmHg
